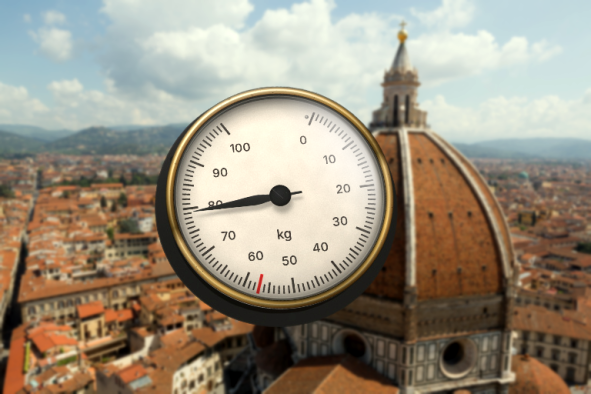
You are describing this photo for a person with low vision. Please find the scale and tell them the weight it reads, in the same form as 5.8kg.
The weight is 79kg
